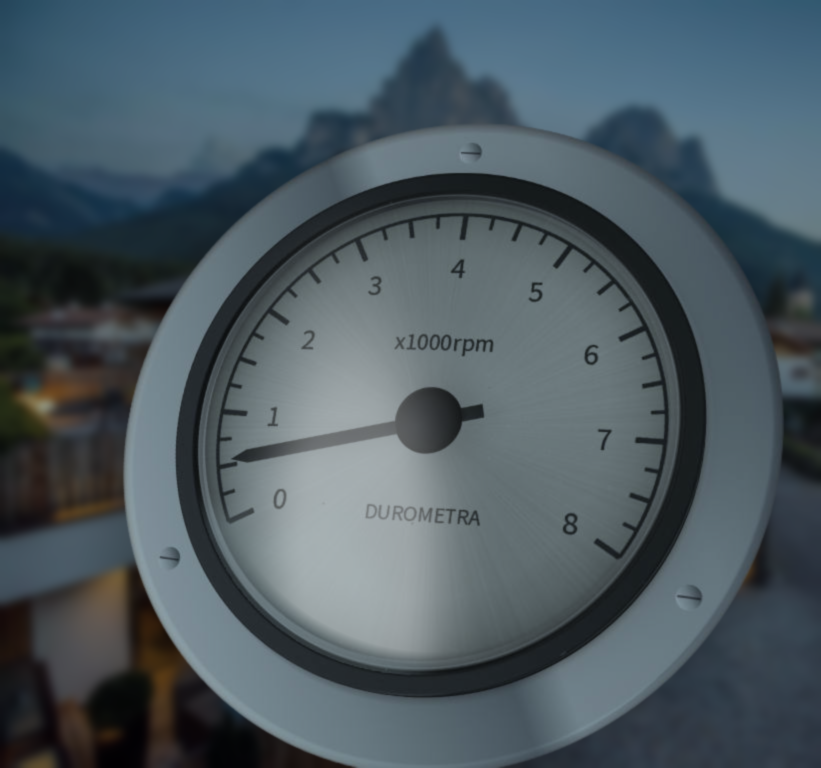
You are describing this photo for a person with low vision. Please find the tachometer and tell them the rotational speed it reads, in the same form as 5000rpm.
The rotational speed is 500rpm
